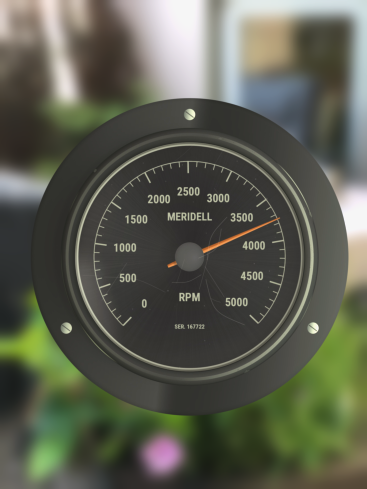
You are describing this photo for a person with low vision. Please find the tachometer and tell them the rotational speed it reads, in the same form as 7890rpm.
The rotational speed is 3750rpm
